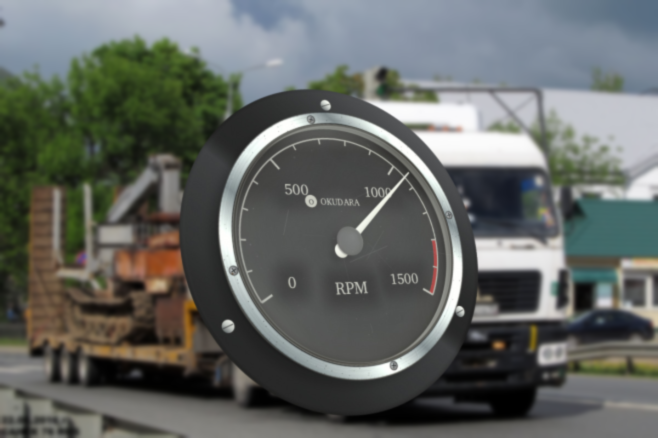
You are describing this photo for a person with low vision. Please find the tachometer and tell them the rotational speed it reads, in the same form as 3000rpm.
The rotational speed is 1050rpm
